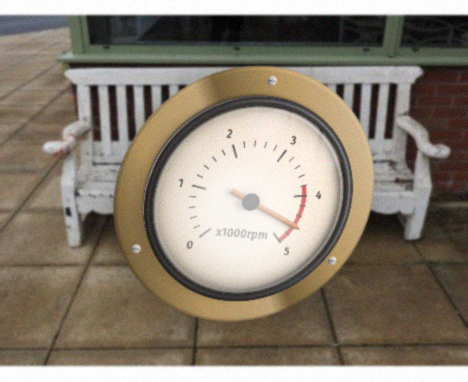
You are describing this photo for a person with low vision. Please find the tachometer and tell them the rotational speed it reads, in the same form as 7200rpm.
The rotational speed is 4600rpm
